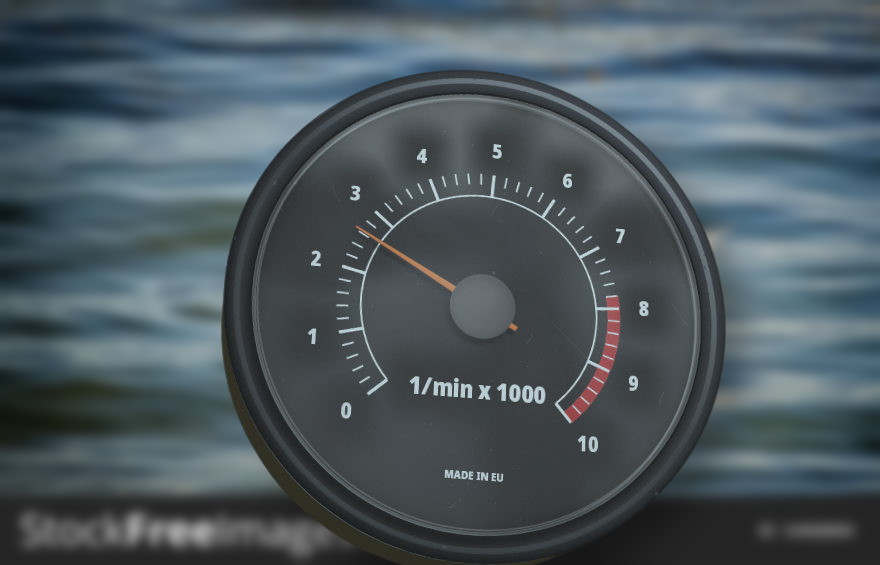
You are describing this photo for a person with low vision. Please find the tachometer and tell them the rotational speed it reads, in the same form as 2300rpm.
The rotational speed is 2600rpm
